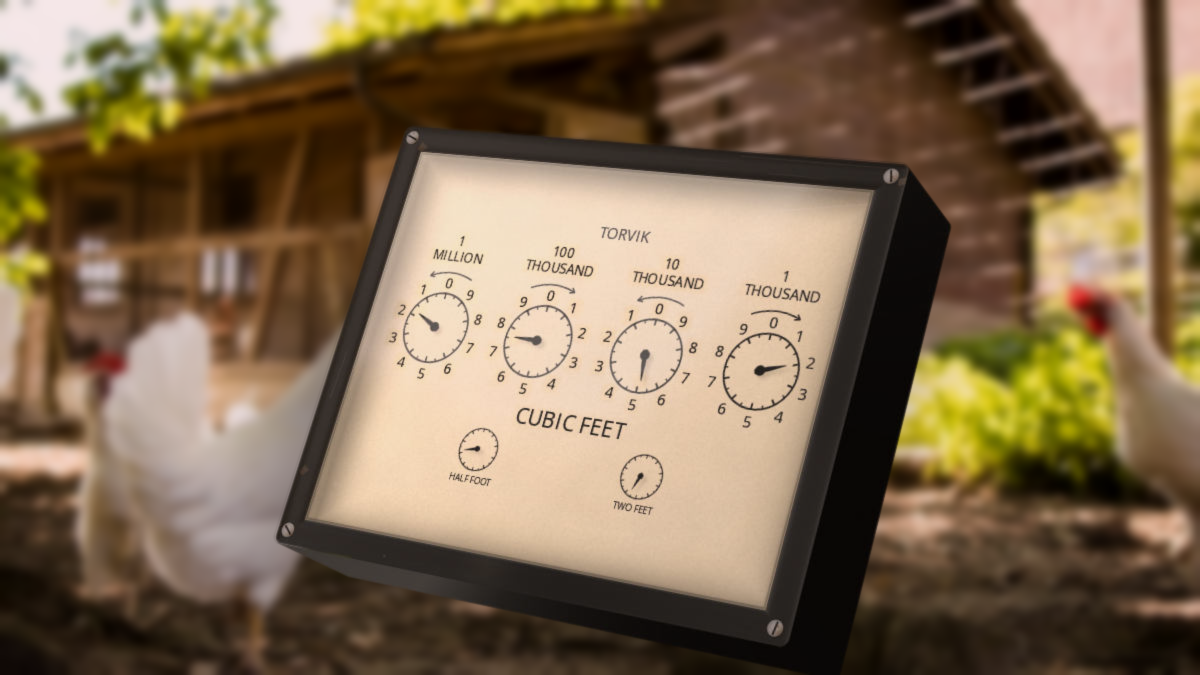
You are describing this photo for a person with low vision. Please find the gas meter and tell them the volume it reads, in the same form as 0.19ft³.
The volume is 175200ft³
